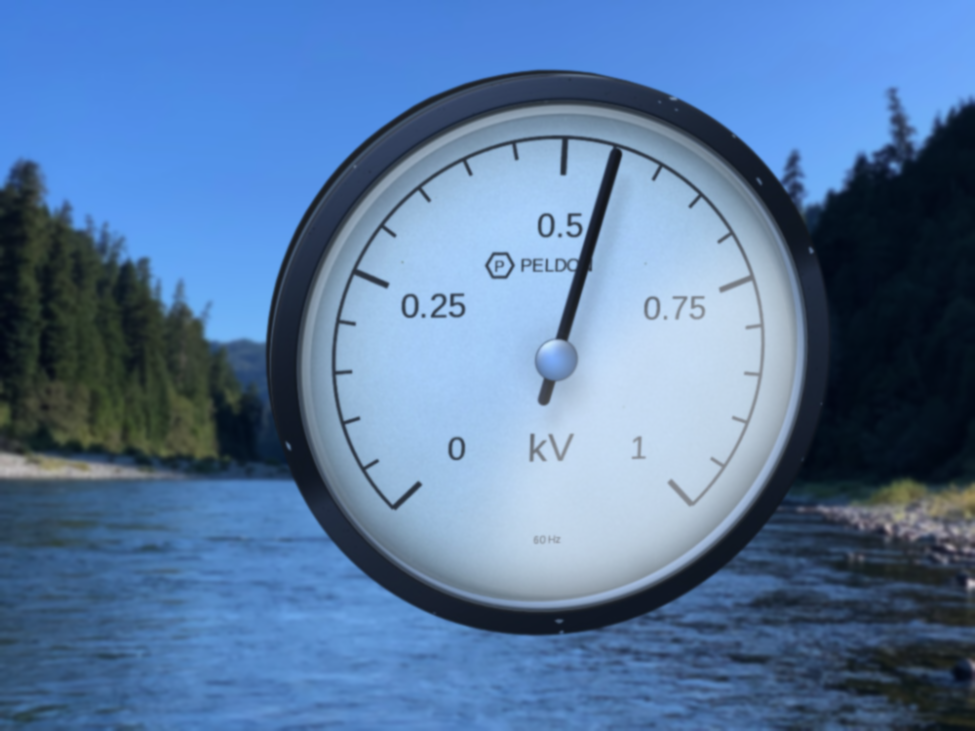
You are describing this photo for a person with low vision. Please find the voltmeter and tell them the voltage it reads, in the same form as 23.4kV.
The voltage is 0.55kV
